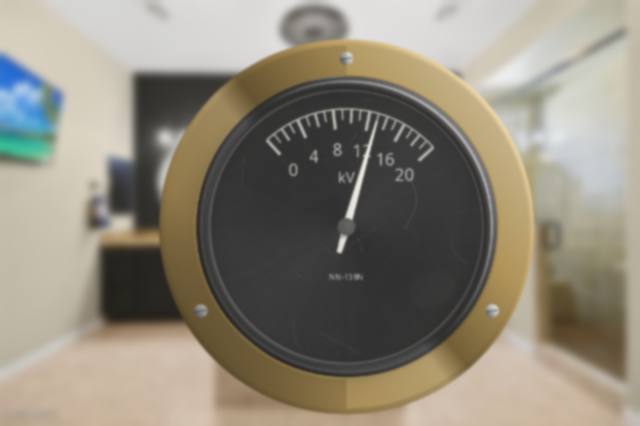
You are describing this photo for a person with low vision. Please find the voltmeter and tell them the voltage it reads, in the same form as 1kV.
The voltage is 13kV
